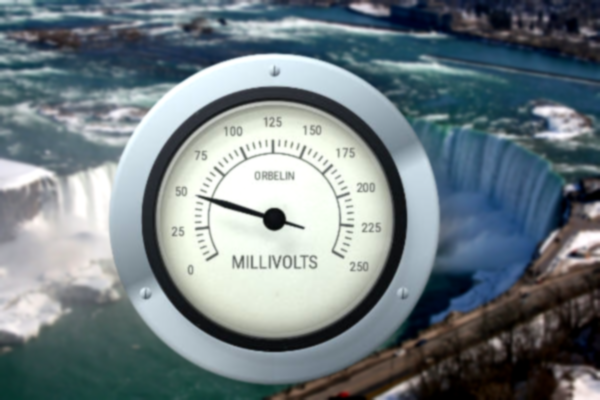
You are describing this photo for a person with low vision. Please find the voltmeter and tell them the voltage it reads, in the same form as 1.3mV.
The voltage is 50mV
